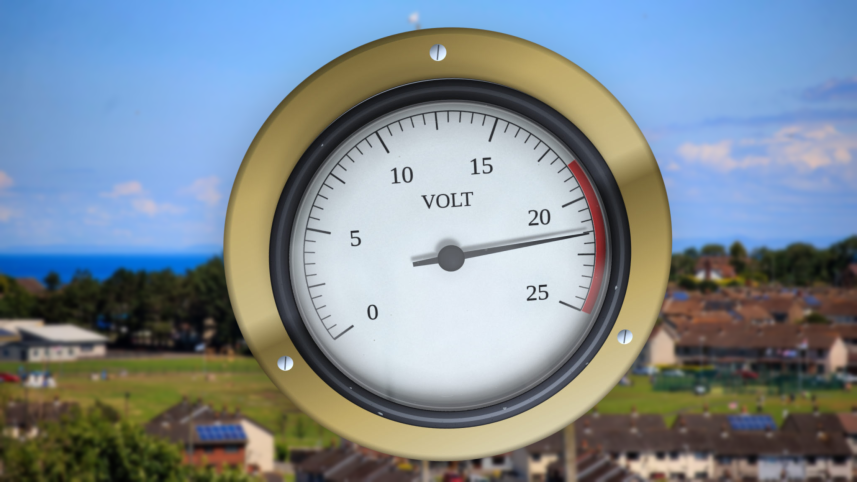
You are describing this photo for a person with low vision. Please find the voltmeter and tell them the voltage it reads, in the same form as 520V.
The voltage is 21.5V
